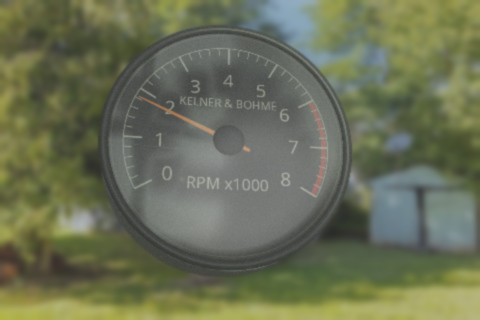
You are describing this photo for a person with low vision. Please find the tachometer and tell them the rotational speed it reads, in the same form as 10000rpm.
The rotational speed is 1800rpm
